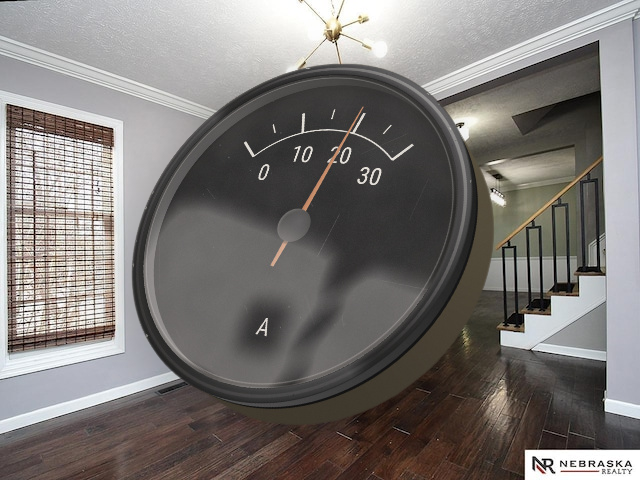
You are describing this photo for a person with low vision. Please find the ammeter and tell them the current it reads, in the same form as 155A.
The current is 20A
